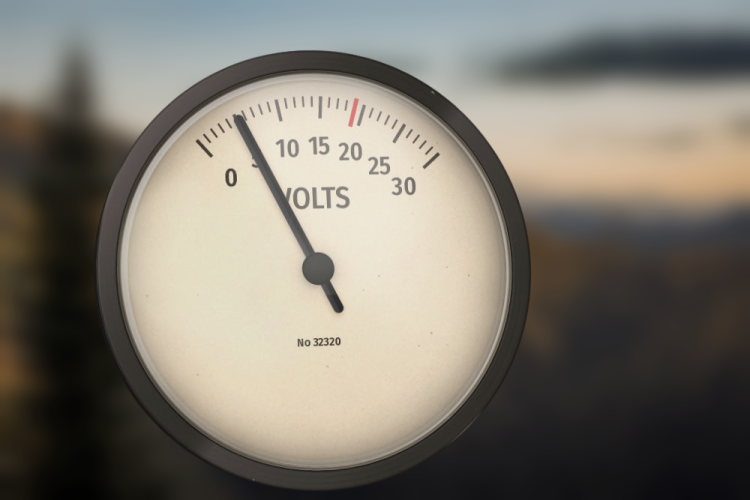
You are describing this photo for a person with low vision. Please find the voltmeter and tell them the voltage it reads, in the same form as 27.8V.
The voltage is 5V
